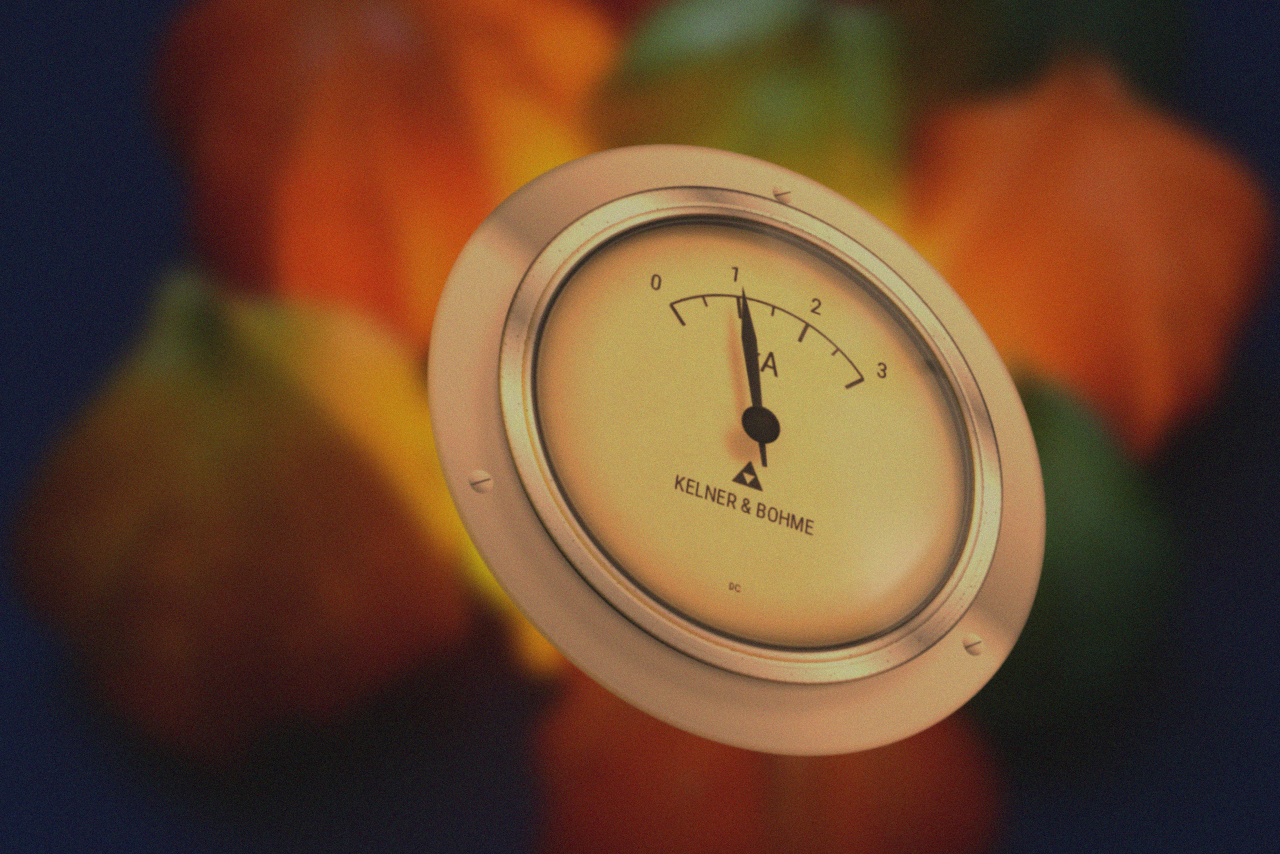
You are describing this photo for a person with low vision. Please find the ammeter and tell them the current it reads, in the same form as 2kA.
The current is 1kA
